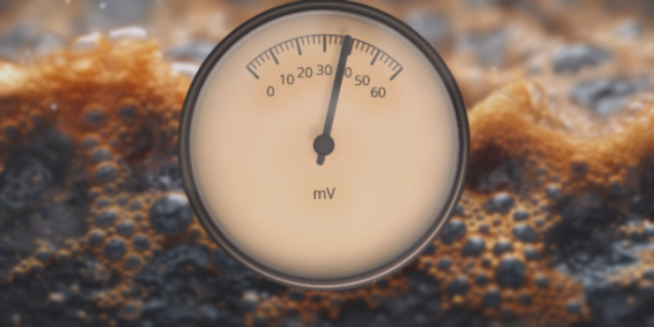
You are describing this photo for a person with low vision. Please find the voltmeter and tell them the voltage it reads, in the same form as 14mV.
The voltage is 38mV
